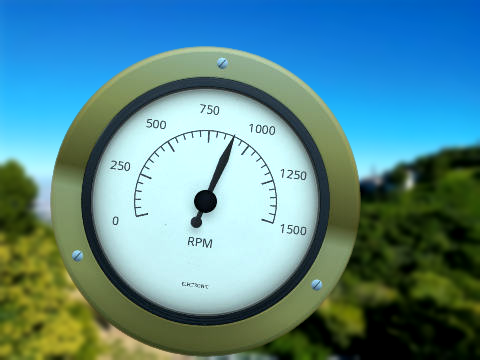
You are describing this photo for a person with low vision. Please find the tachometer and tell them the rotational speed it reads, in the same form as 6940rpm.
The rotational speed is 900rpm
